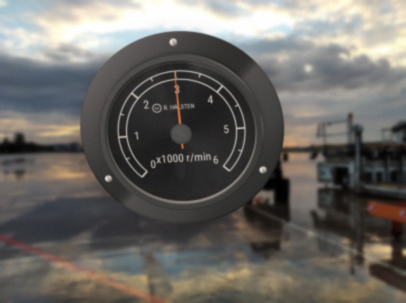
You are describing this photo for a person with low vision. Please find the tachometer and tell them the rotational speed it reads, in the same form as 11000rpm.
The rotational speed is 3000rpm
